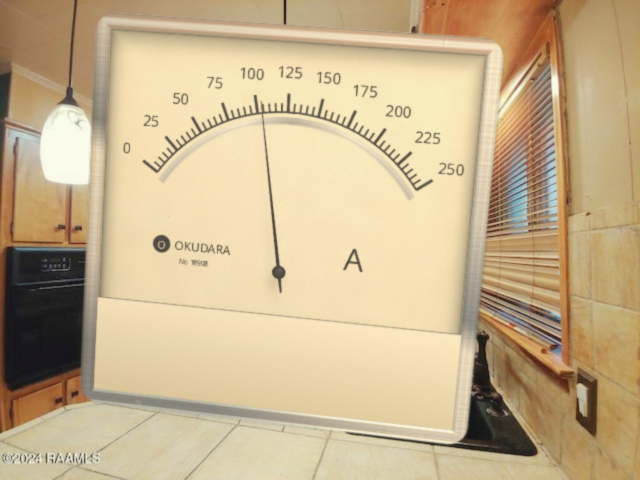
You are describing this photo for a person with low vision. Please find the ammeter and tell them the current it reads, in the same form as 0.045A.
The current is 105A
